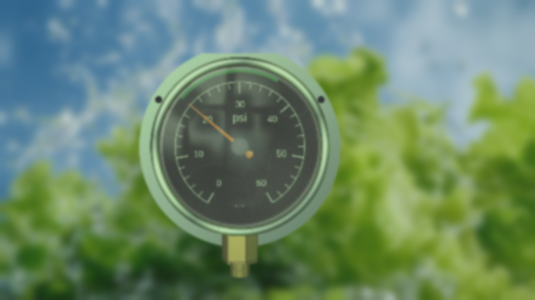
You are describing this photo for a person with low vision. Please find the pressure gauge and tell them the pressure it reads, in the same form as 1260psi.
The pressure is 20psi
